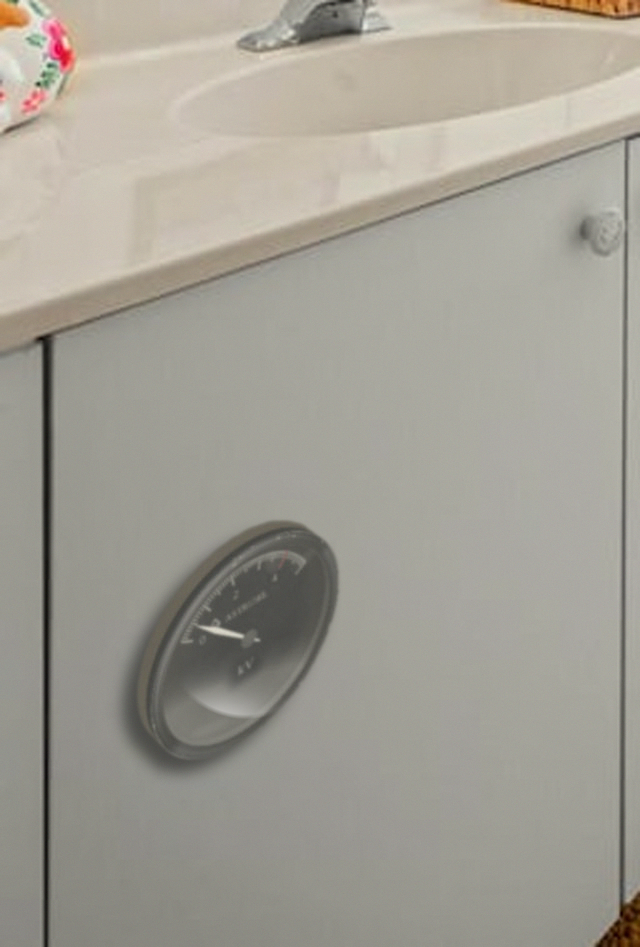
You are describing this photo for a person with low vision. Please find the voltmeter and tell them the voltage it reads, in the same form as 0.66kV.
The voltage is 0.5kV
